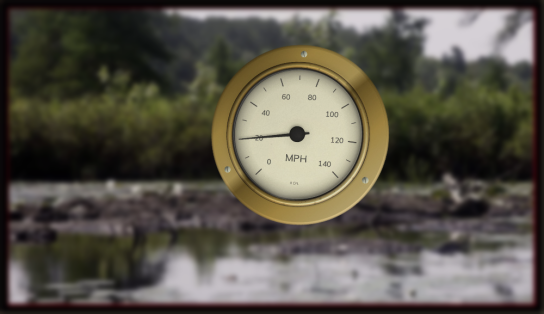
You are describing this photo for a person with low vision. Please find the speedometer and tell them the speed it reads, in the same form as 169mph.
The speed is 20mph
